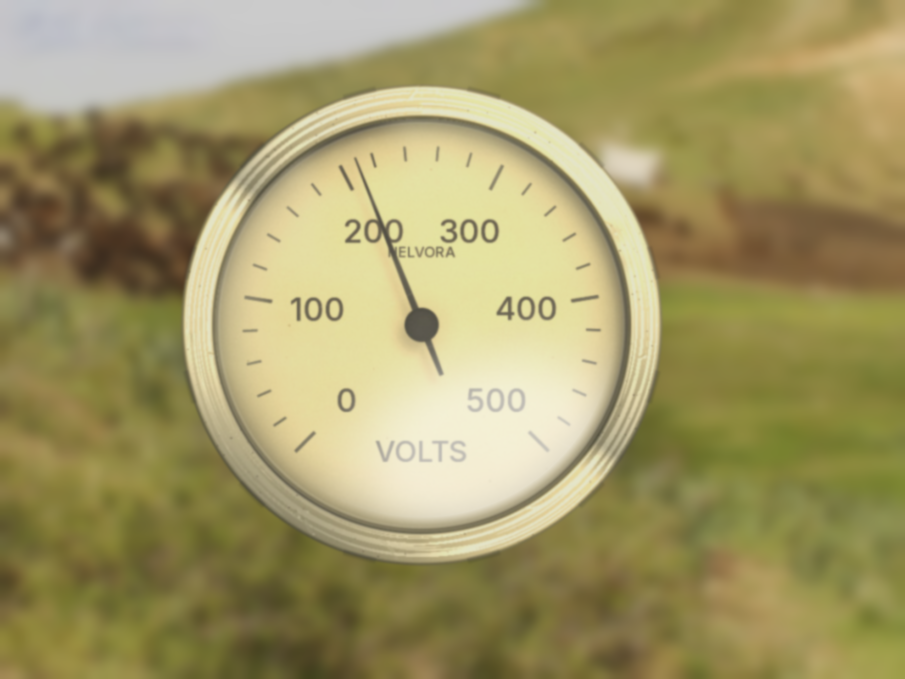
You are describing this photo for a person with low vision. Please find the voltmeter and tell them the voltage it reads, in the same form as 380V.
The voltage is 210V
